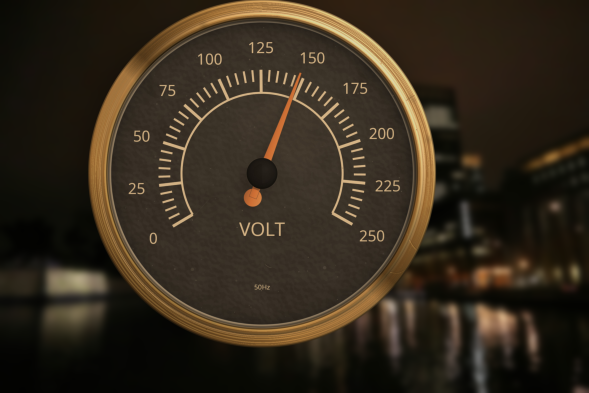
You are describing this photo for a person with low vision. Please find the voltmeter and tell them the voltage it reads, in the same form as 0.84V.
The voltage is 147.5V
